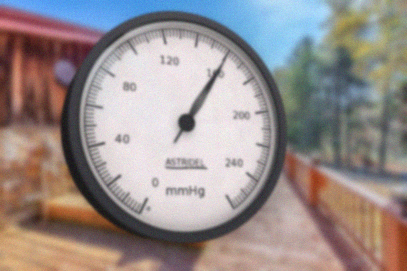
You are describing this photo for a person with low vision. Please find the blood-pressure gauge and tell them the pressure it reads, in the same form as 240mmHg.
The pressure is 160mmHg
